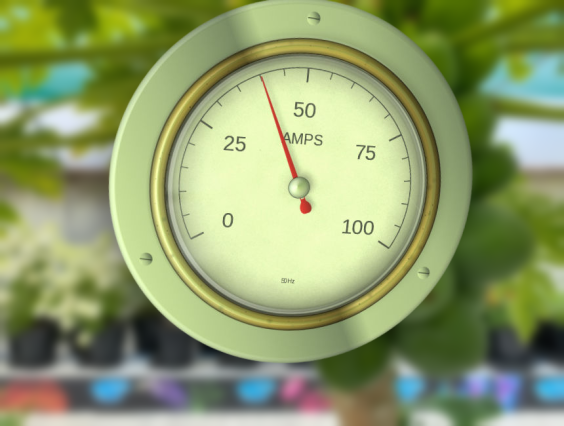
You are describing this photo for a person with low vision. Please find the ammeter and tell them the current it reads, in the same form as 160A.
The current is 40A
